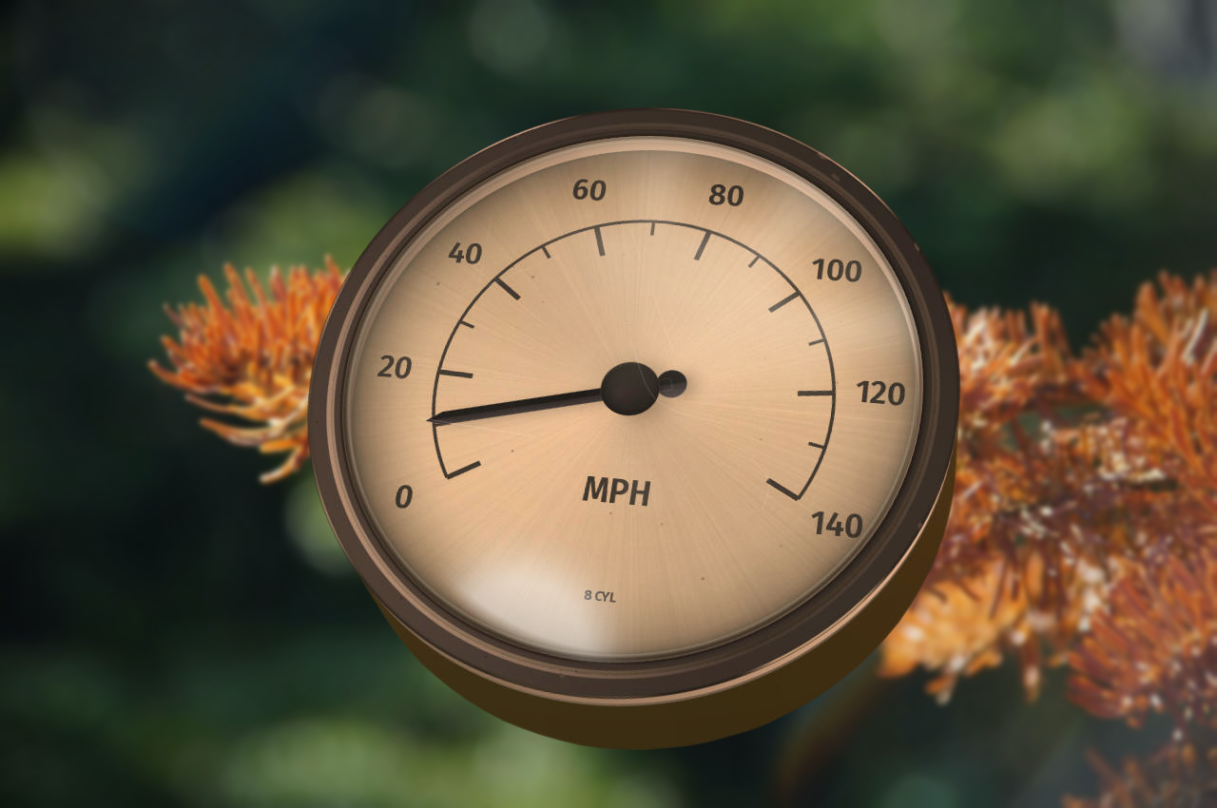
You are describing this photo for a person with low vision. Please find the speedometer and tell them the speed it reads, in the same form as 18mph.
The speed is 10mph
